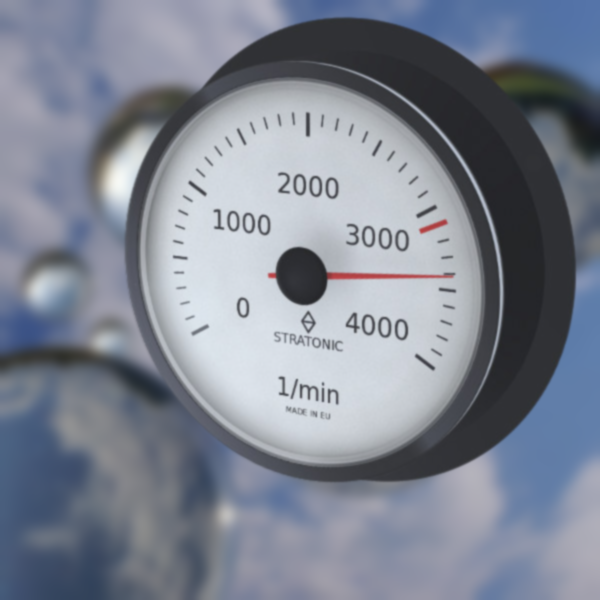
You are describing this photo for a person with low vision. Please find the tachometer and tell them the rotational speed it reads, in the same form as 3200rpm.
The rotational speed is 3400rpm
